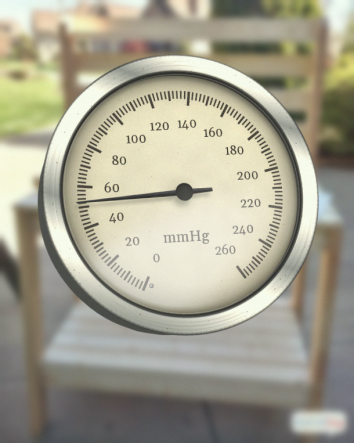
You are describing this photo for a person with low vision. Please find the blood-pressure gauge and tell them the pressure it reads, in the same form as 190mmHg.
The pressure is 52mmHg
